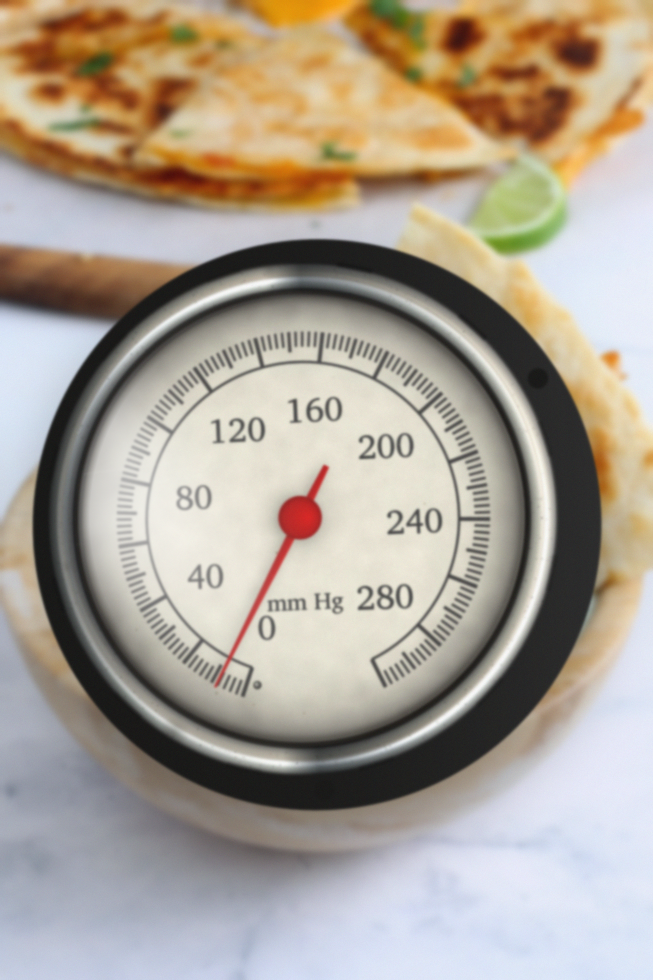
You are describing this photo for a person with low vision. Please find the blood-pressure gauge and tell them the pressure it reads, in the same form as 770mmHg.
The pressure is 8mmHg
